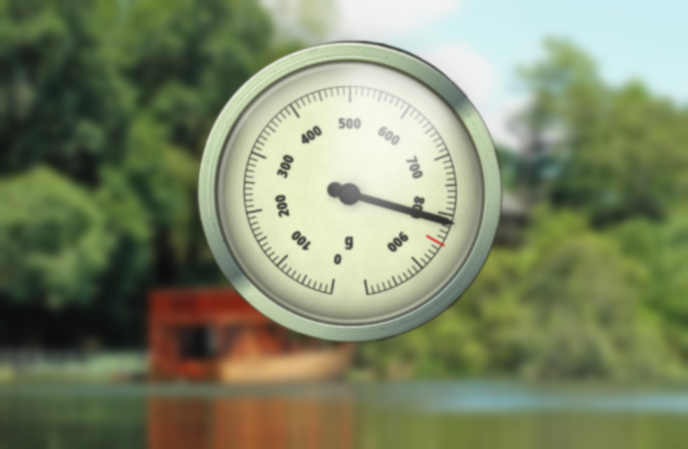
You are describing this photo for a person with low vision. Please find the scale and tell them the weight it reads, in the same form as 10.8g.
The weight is 810g
